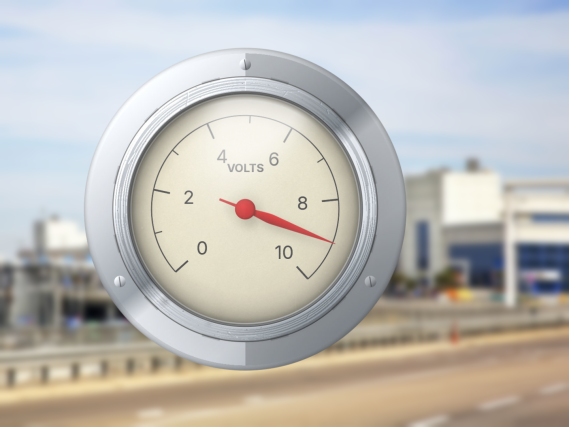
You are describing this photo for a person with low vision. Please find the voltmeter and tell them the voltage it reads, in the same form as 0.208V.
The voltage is 9V
